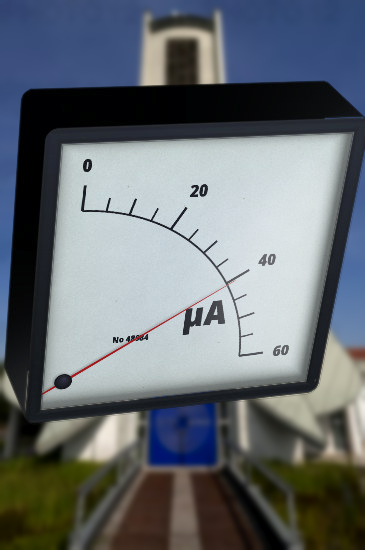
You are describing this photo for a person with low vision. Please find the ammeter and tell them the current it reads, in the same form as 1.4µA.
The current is 40µA
